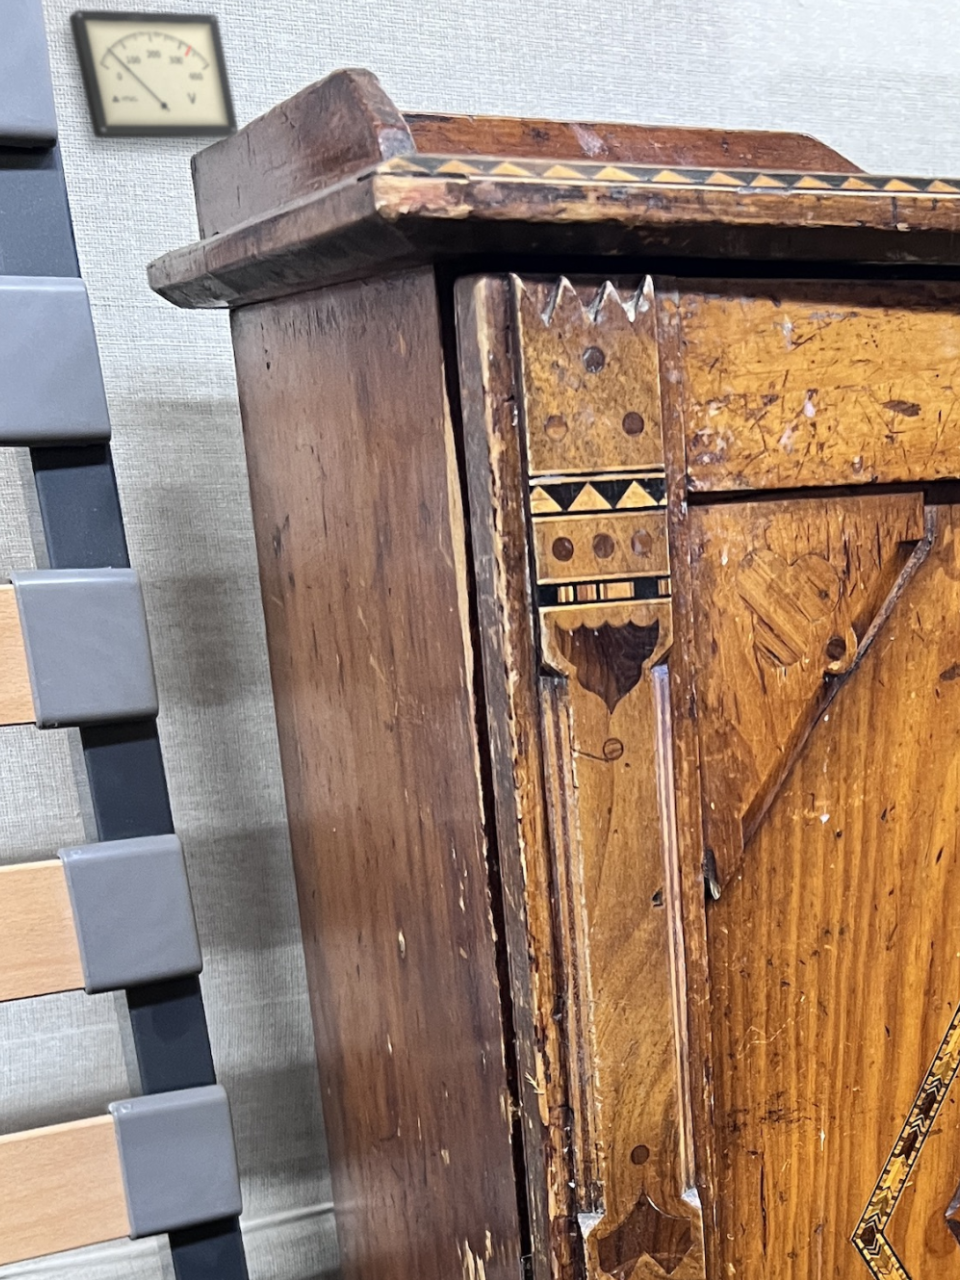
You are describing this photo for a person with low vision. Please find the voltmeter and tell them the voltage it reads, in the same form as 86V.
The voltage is 50V
